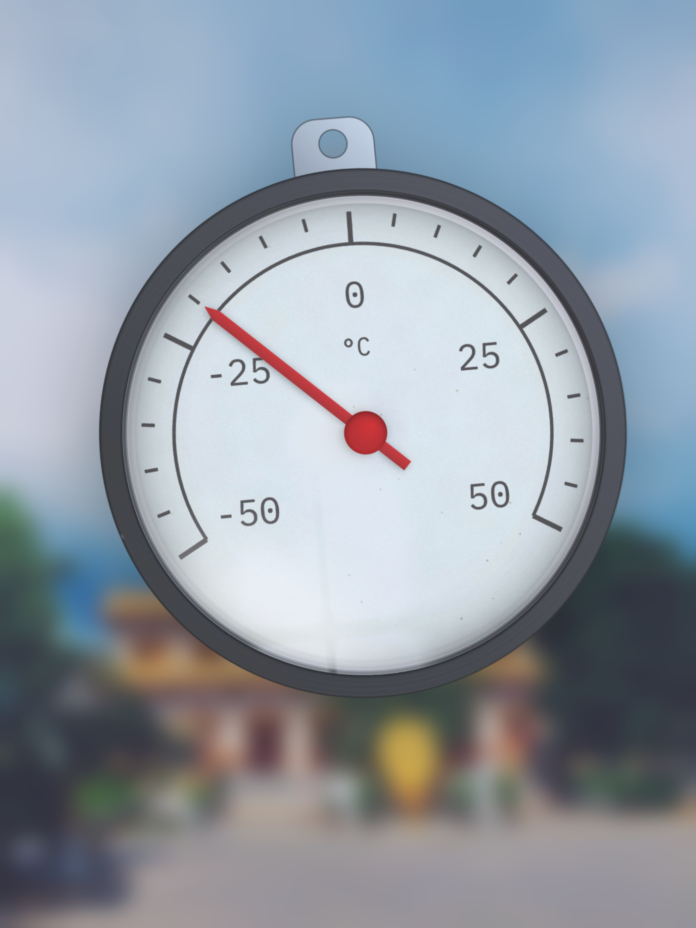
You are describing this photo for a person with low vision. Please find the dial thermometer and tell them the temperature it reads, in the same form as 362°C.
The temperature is -20°C
